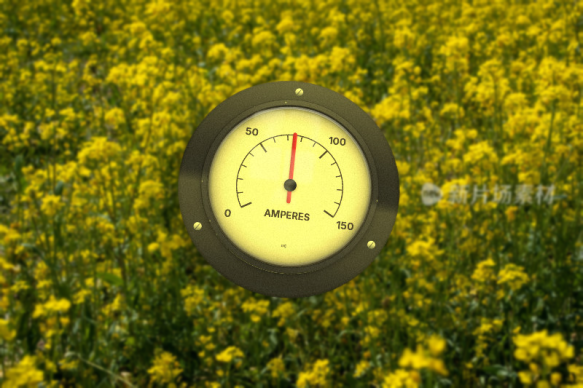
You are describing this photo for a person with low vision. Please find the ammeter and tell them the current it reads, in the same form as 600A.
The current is 75A
